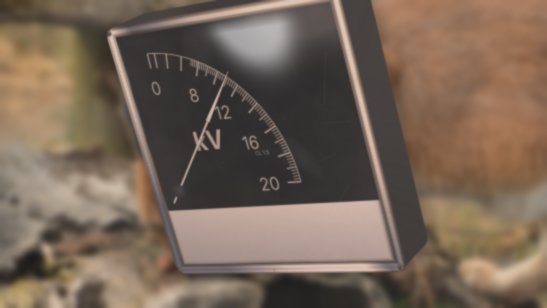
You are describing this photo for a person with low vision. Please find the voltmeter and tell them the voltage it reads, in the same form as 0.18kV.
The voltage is 11kV
